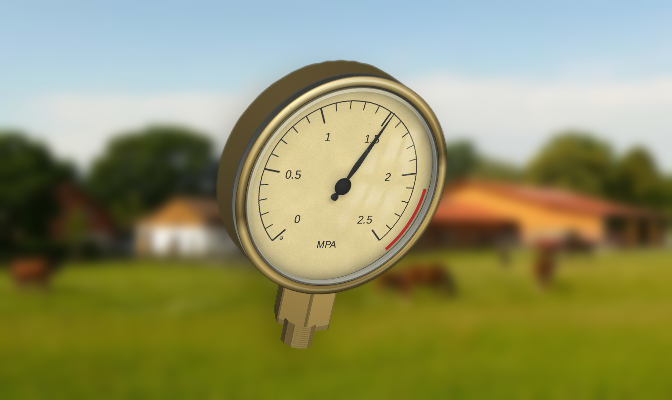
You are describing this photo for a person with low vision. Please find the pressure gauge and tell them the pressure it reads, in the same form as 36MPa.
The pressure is 1.5MPa
